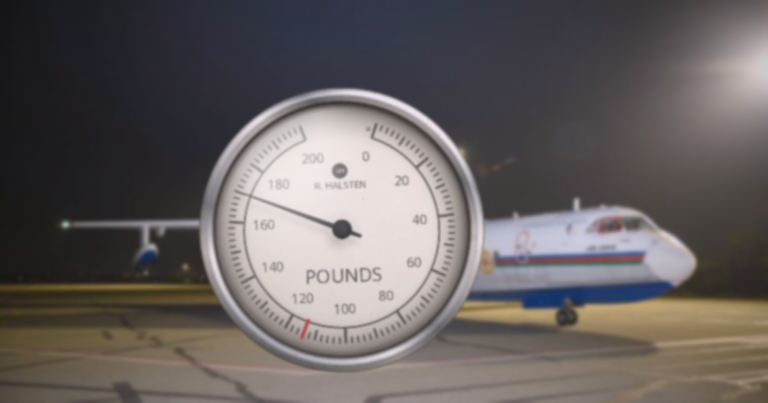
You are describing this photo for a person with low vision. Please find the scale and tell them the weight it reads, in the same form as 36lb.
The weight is 170lb
